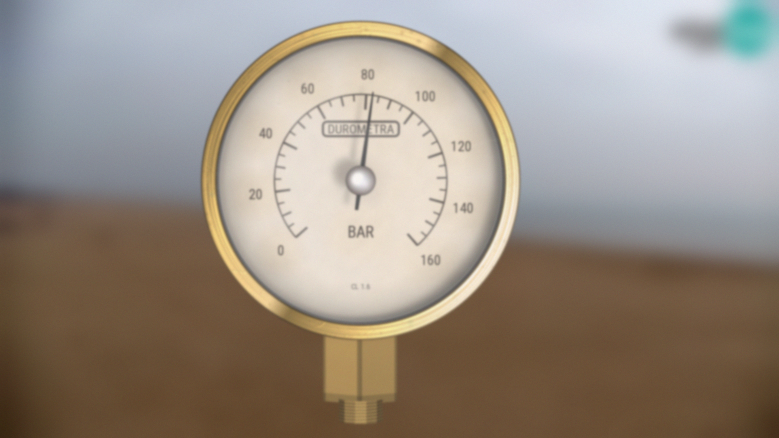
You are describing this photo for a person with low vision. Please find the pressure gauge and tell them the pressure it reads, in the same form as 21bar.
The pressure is 82.5bar
